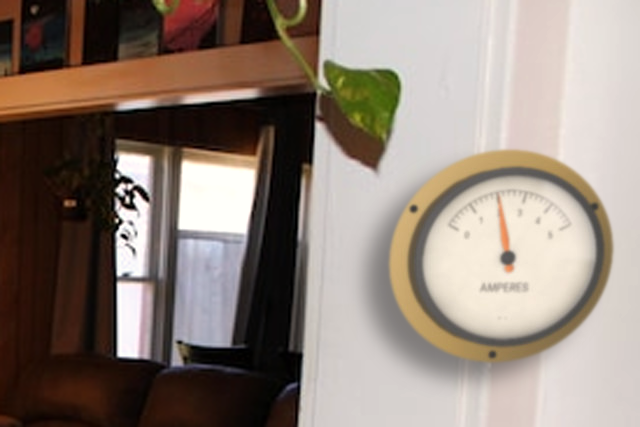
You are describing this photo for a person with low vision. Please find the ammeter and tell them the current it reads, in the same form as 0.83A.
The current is 2A
